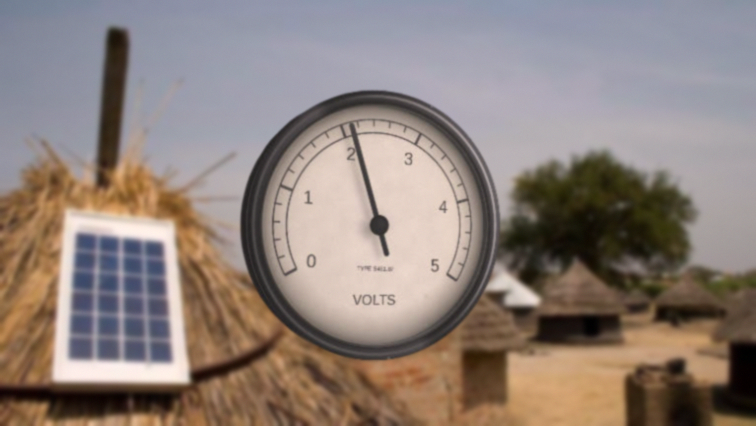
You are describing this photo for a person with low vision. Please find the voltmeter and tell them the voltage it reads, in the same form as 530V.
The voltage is 2.1V
